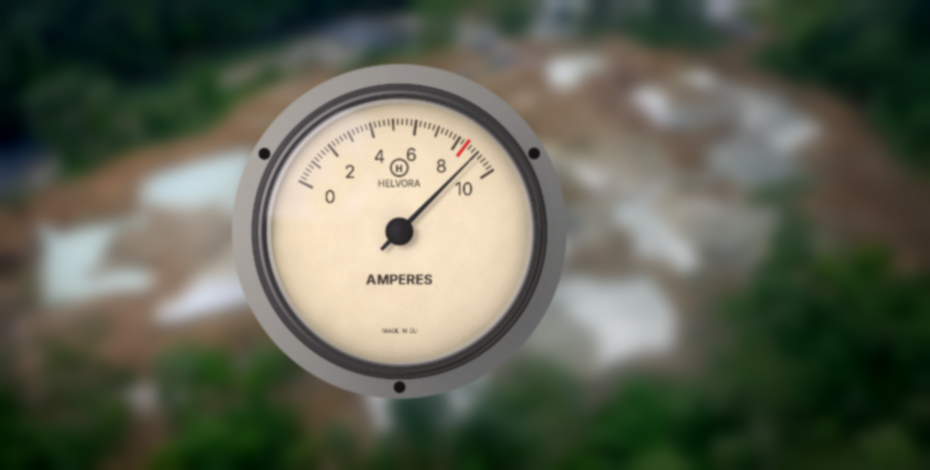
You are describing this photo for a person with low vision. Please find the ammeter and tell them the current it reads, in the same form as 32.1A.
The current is 9A
